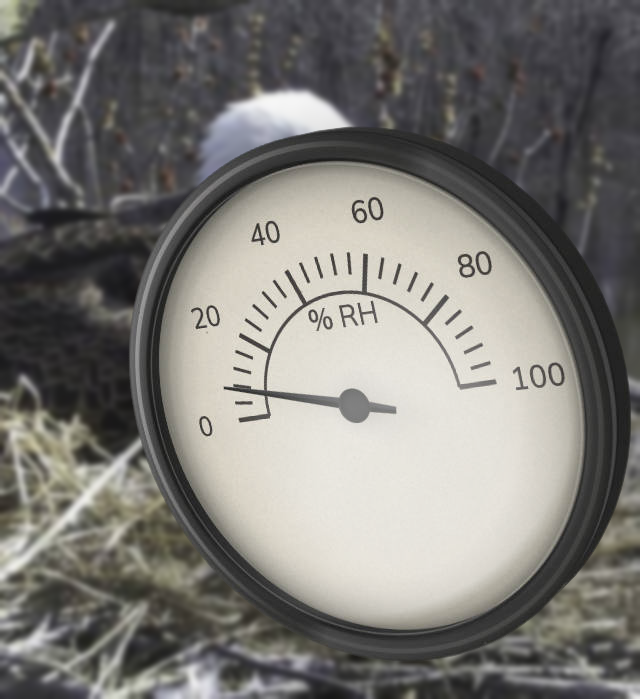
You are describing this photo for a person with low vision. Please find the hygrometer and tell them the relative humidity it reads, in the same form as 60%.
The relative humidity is 8%
